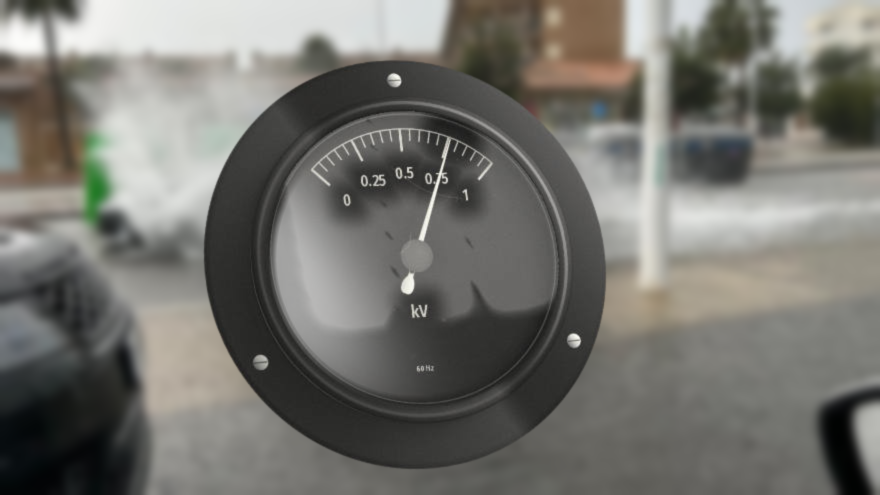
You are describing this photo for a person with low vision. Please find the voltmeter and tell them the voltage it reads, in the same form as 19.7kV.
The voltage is 0.75kV
